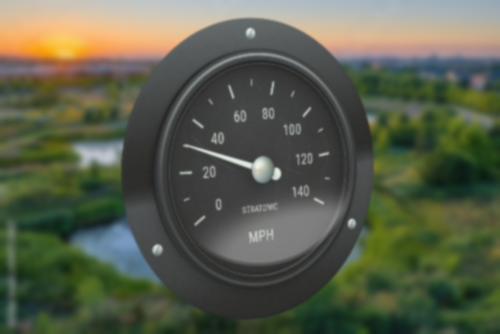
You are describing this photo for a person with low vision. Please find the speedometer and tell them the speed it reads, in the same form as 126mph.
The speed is 30mph
